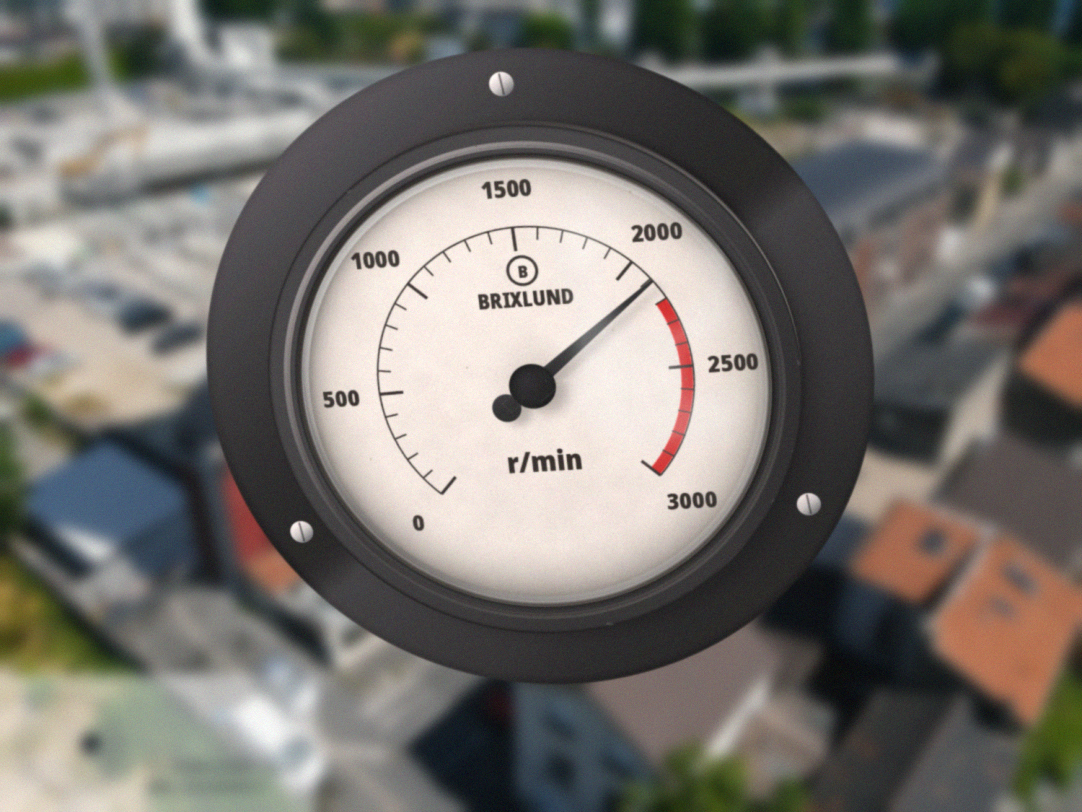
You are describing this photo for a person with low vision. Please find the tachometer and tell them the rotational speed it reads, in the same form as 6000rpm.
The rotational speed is 2100rpm
